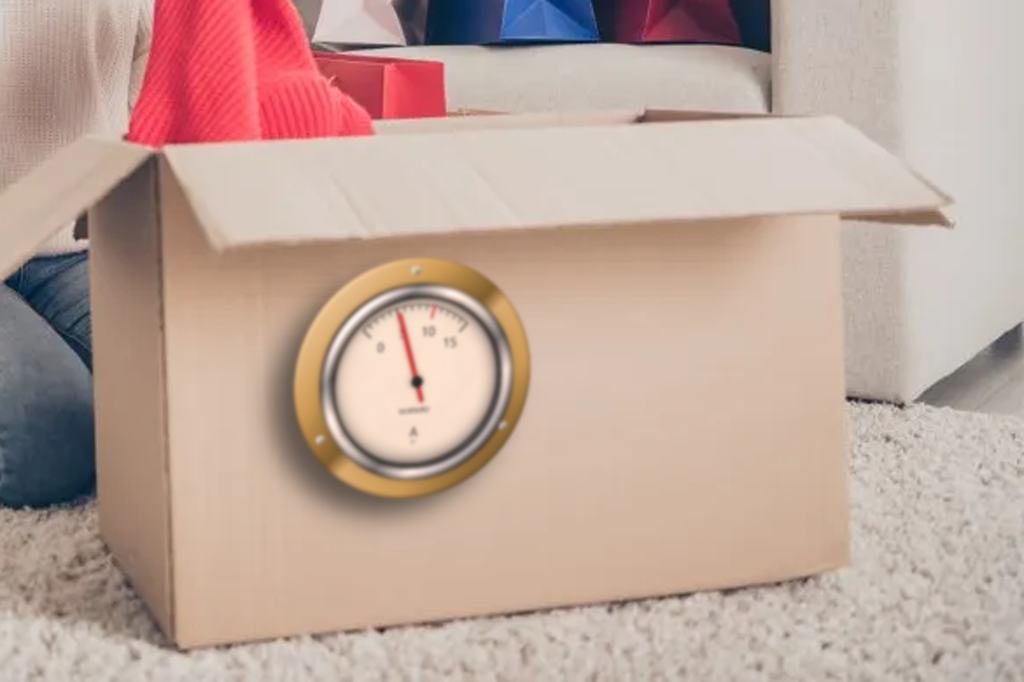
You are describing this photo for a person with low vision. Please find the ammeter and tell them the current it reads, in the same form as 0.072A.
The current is 5A
